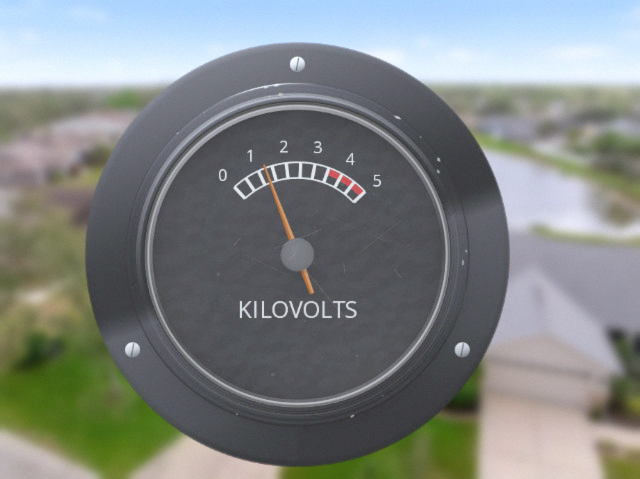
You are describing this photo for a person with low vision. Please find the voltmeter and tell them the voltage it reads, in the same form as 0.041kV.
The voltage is 1.25kV
